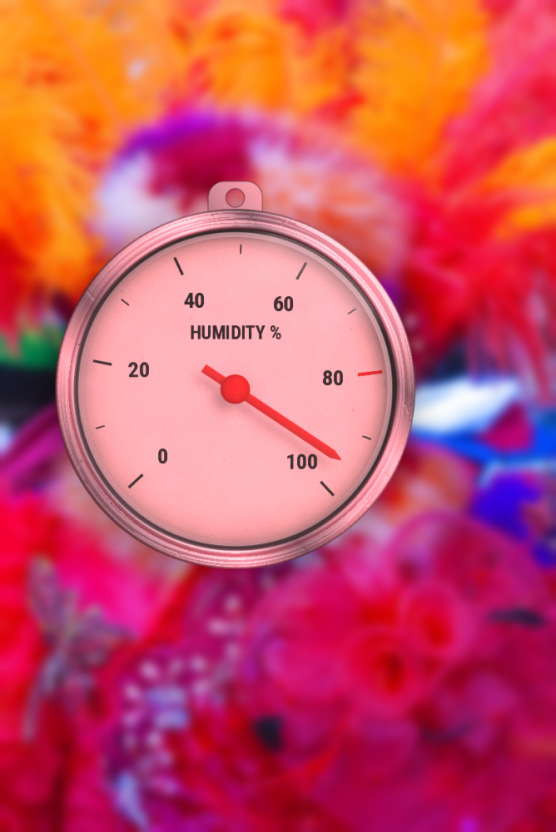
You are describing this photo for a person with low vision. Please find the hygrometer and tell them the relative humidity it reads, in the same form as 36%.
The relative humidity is 95%
